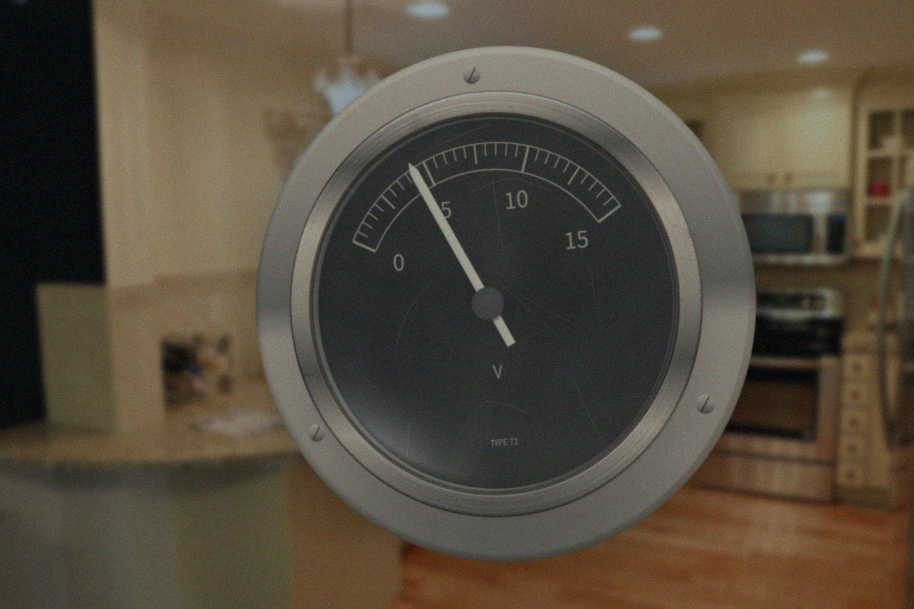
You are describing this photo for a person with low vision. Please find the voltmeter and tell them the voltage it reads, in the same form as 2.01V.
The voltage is 4.5V
